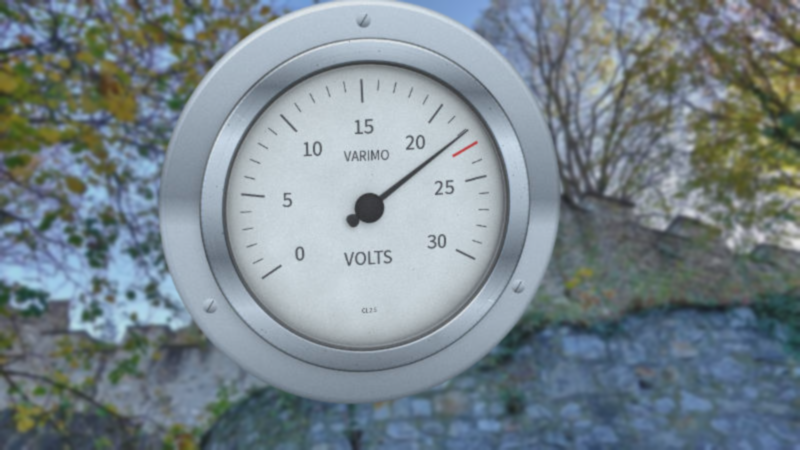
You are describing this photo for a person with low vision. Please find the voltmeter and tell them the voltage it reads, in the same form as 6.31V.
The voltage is 22V
